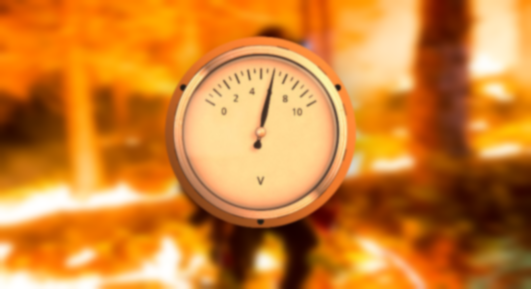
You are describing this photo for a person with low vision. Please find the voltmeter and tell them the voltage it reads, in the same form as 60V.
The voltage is 6V
